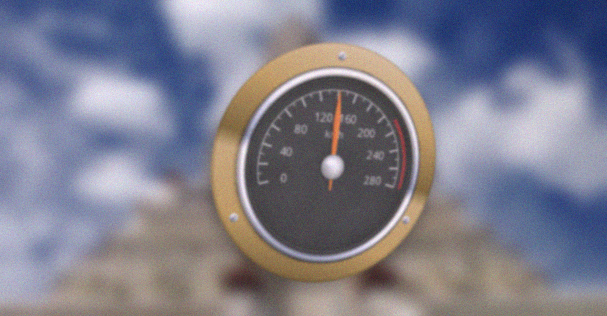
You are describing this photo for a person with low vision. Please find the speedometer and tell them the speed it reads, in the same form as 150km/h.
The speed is 140km/h
